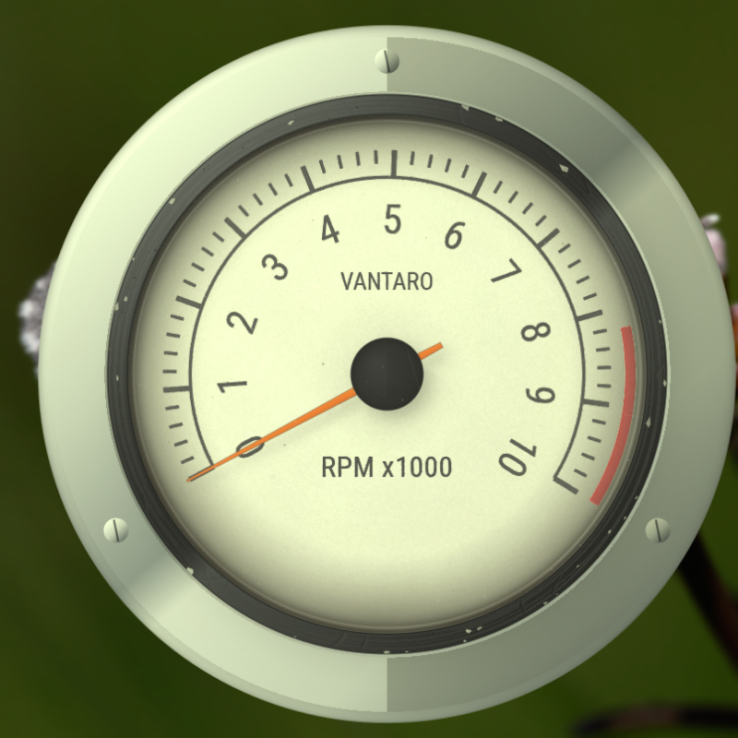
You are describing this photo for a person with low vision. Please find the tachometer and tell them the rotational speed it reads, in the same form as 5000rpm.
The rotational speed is 0rpm
